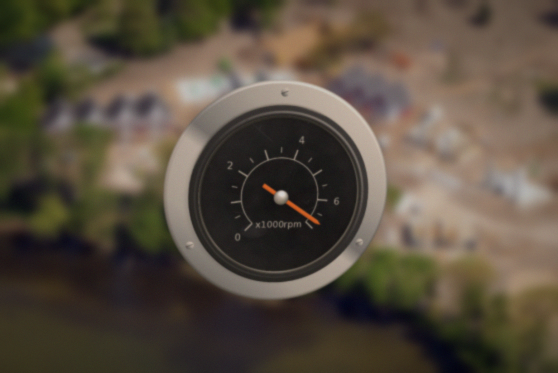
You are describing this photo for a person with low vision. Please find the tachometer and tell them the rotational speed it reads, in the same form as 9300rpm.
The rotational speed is 6750rpm
